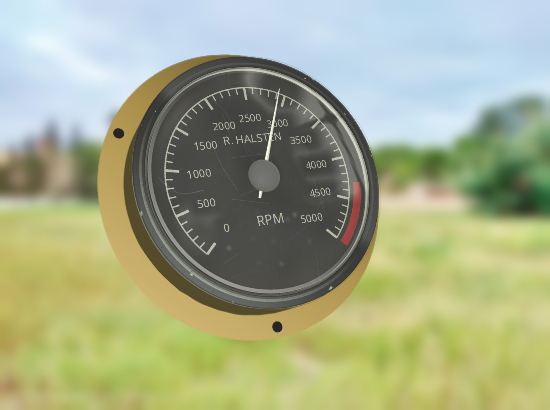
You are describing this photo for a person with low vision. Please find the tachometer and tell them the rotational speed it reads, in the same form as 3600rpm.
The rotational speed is 2900rpm
